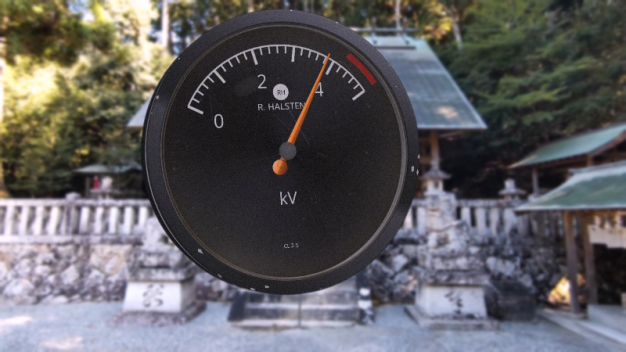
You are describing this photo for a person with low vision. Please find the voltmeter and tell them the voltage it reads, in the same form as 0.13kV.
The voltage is 3.8kV
